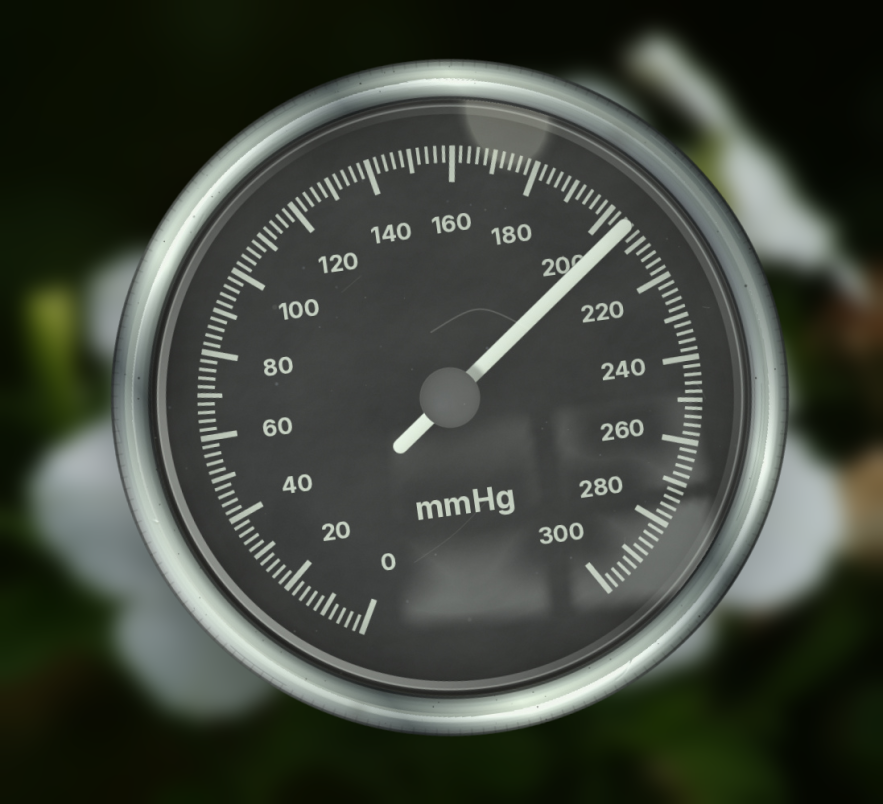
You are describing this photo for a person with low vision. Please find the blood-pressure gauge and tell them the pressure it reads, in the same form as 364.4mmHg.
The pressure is 205mmHg
